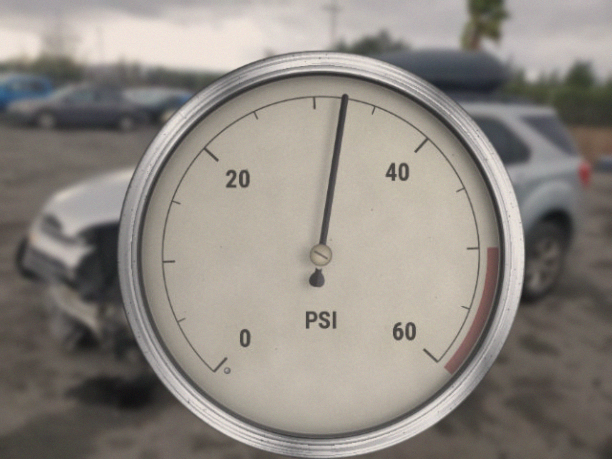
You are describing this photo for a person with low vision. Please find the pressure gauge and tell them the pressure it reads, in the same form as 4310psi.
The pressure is 32.5psi
